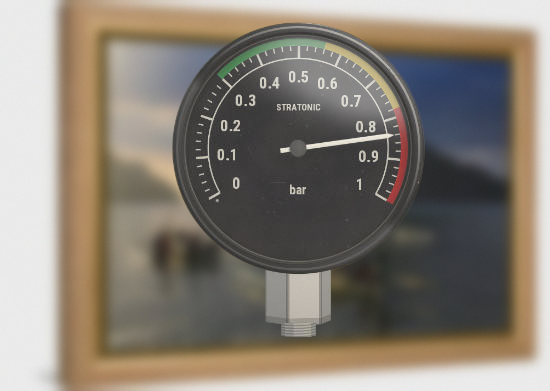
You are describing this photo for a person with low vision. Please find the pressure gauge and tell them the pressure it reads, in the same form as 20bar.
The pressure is 0.84bar
